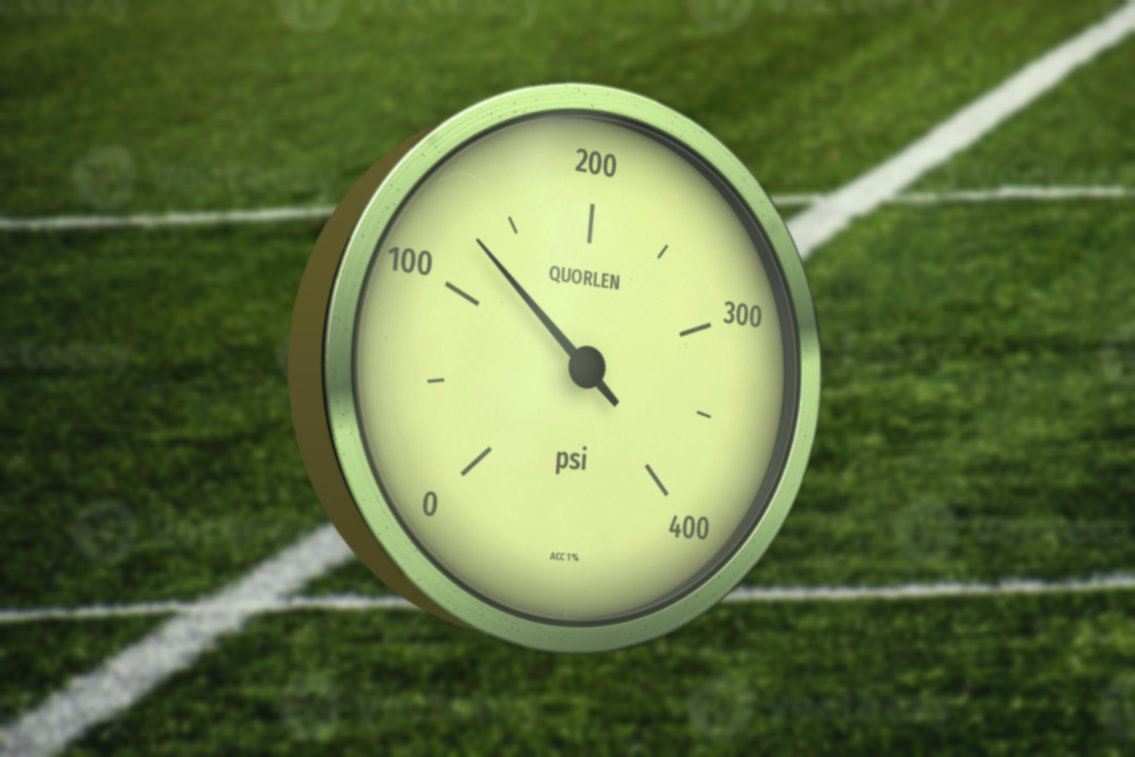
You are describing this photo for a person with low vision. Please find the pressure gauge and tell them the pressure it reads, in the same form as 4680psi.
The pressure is 125psi
